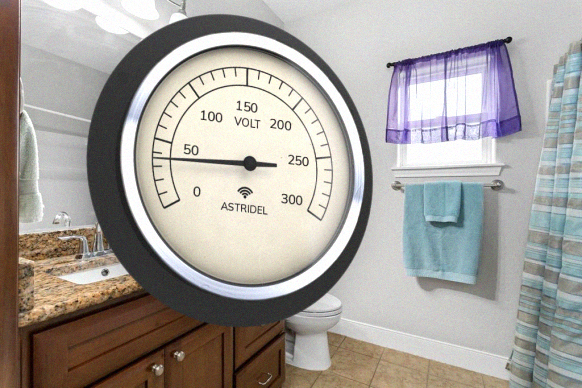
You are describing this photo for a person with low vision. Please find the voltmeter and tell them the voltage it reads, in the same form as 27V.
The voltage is 35V
